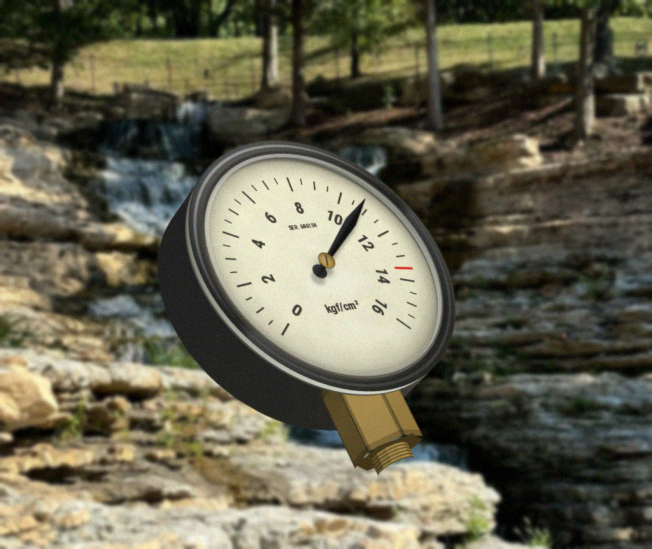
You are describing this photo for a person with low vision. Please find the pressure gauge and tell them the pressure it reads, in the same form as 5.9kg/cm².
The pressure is 10.75kg/cm²
